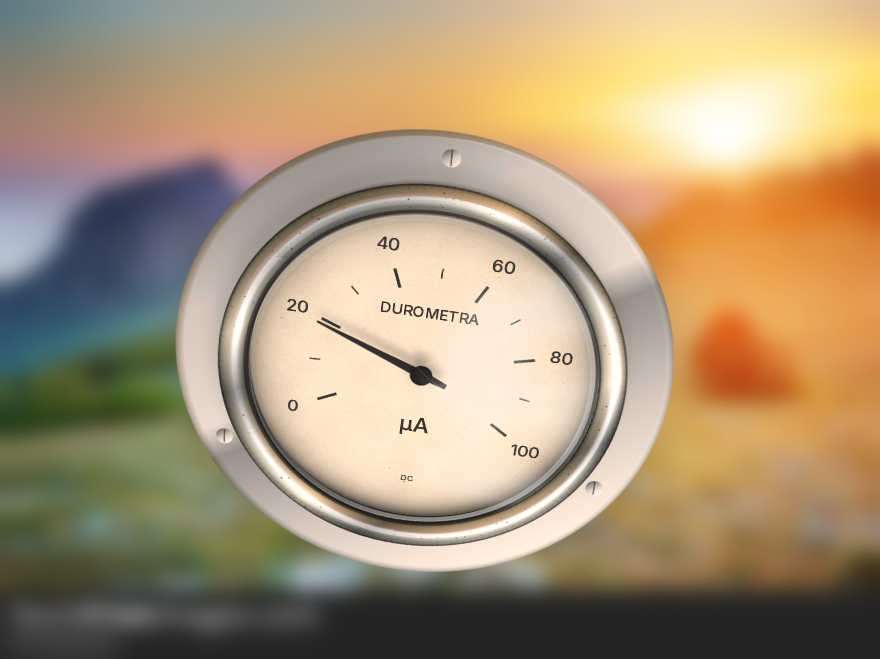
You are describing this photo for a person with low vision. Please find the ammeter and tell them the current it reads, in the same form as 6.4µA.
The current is 20µA
